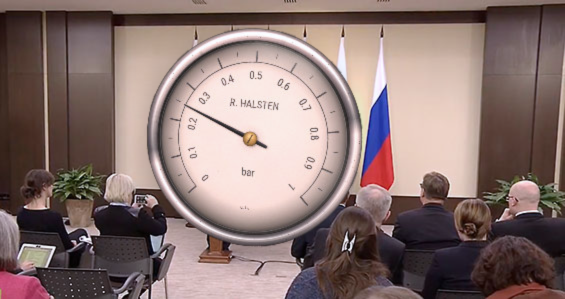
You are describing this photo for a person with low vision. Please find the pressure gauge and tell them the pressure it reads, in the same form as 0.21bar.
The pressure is 0.25bar
